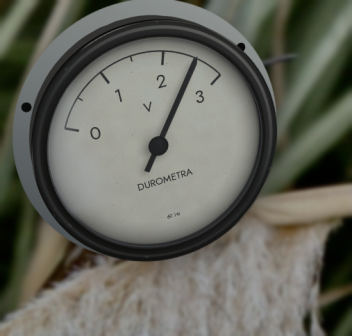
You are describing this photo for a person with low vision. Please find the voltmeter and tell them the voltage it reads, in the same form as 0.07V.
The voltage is 2.5V
